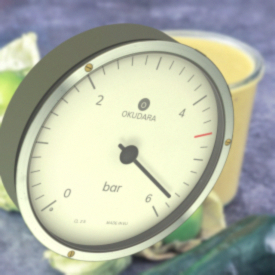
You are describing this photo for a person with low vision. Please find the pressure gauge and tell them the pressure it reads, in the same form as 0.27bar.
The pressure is 5.7bar
